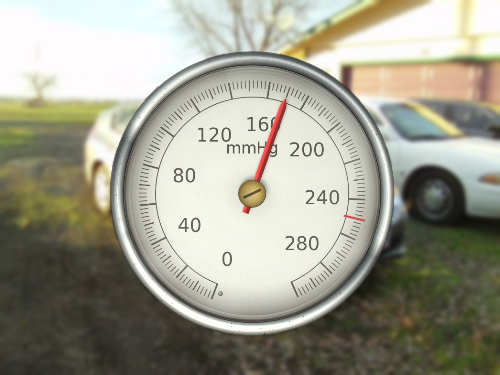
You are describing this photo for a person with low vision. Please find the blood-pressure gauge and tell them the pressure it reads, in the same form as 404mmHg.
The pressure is 170mmHg
